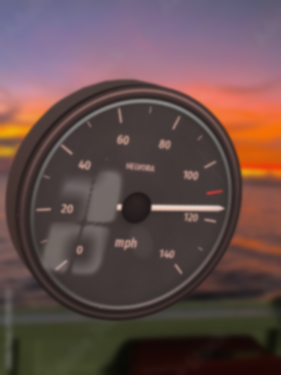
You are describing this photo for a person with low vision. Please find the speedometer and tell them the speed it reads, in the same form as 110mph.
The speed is 115mph
